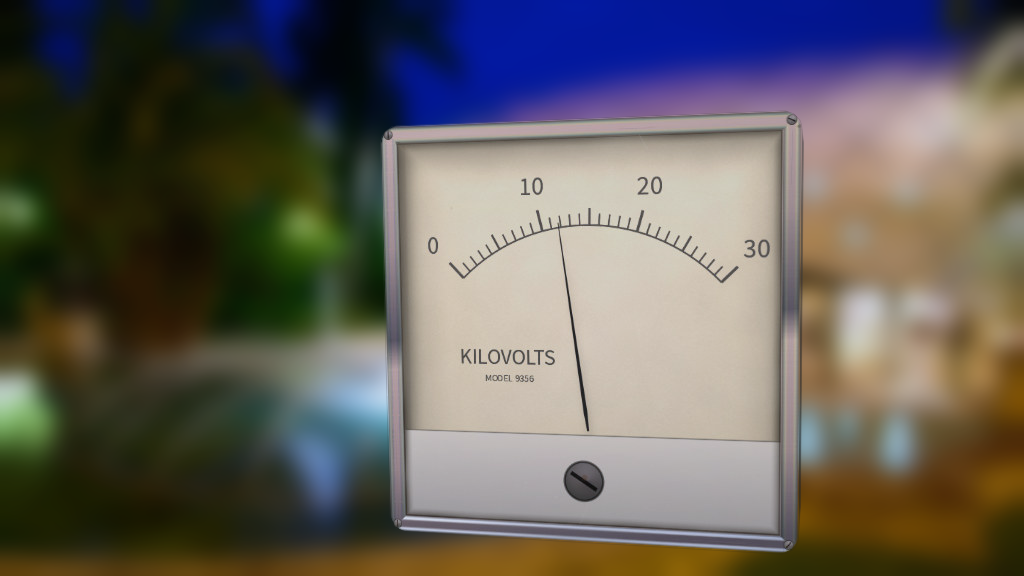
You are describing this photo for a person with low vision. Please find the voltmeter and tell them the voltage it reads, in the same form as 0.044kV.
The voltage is 12kV
